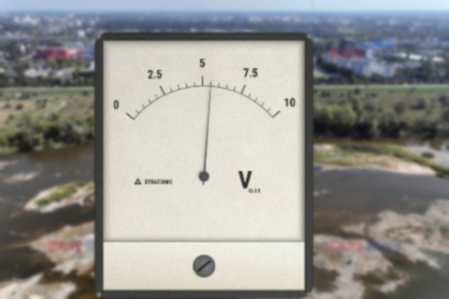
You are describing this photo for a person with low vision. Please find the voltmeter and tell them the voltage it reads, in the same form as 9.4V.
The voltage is 5.5V
